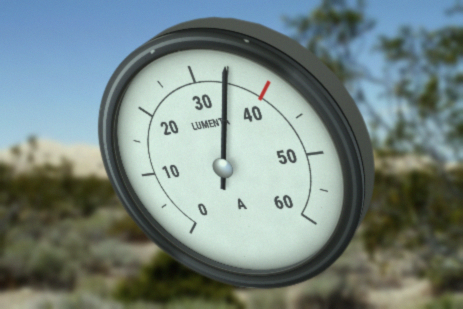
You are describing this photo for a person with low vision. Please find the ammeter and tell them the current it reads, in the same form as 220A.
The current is 35A
